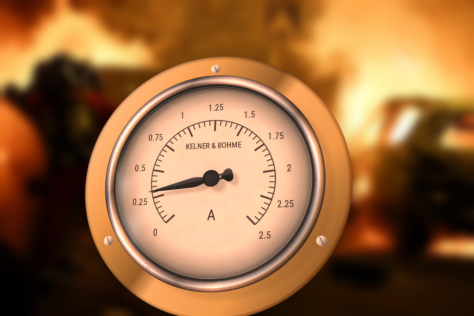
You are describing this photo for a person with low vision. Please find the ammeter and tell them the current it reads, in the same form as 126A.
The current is 0.3A
